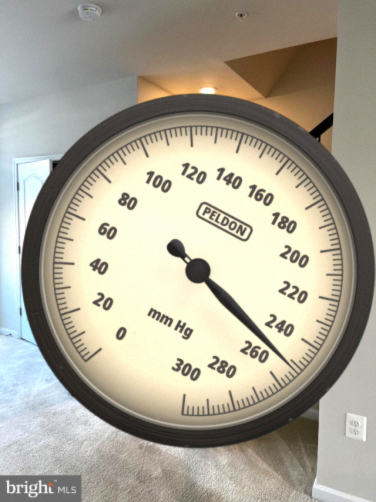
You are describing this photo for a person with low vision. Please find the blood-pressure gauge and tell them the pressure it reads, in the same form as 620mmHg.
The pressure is 252mmHg
